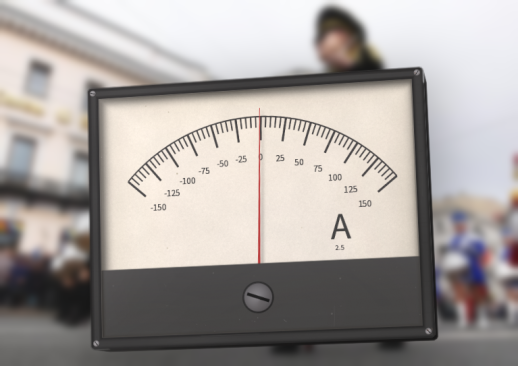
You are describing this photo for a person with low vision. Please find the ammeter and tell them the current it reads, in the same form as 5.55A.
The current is 0A
